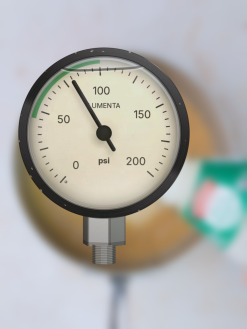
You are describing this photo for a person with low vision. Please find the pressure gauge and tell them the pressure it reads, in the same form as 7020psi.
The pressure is 80psi
